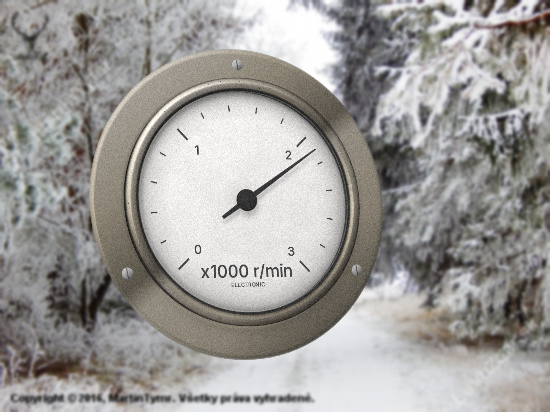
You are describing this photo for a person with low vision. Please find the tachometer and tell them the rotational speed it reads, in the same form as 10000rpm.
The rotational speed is 2100rpm
